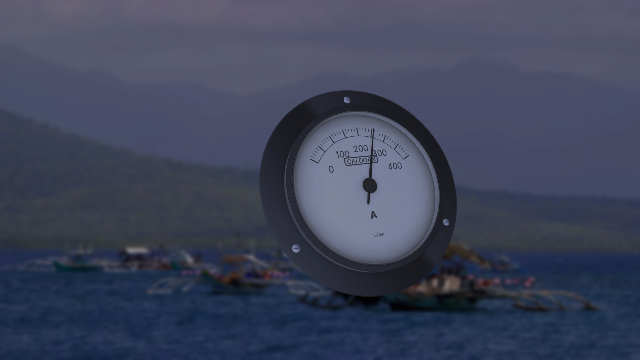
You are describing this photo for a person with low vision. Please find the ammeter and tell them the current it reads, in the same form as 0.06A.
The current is 250A
